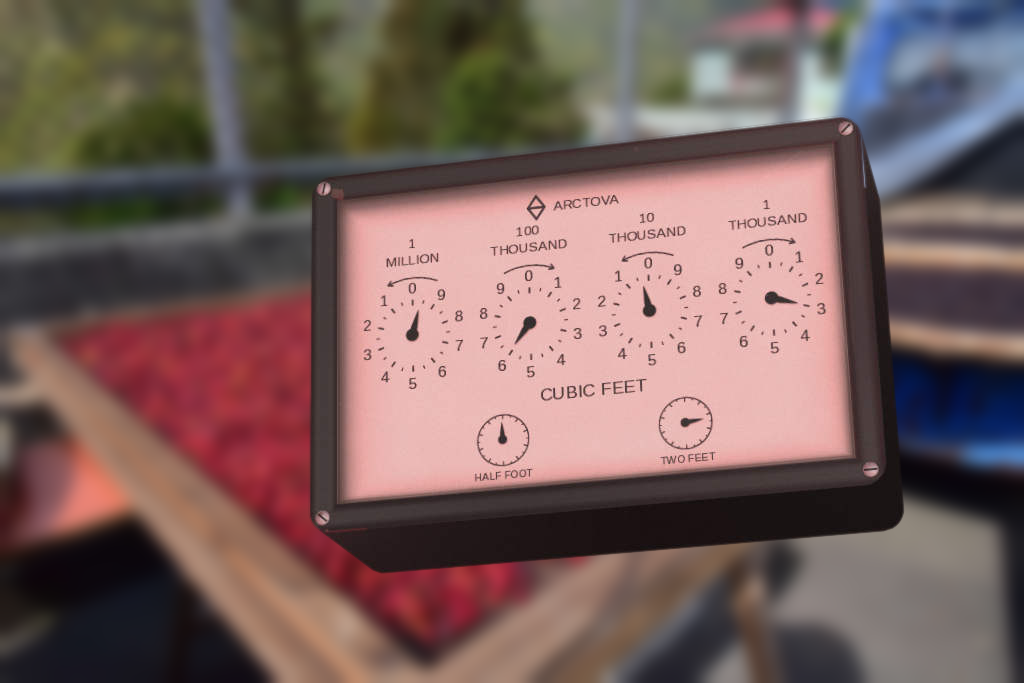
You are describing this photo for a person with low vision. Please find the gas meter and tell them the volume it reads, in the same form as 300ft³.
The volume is 960300ft³
